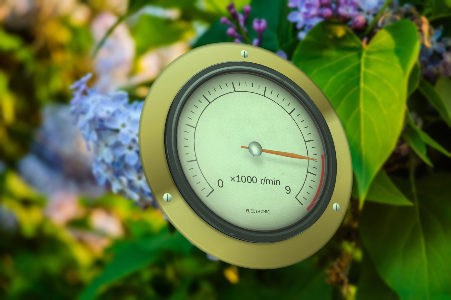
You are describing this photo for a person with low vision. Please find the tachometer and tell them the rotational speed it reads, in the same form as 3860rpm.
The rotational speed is 7600rpm
